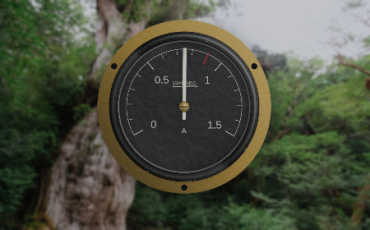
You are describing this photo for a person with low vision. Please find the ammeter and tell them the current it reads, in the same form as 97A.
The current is 0.75A
